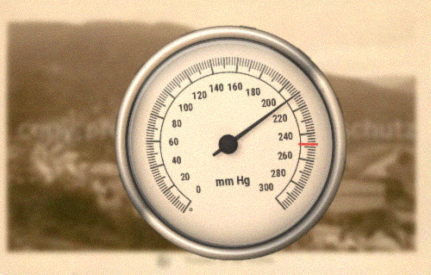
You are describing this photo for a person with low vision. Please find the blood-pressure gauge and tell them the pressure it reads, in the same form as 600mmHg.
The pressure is 210mmHg
